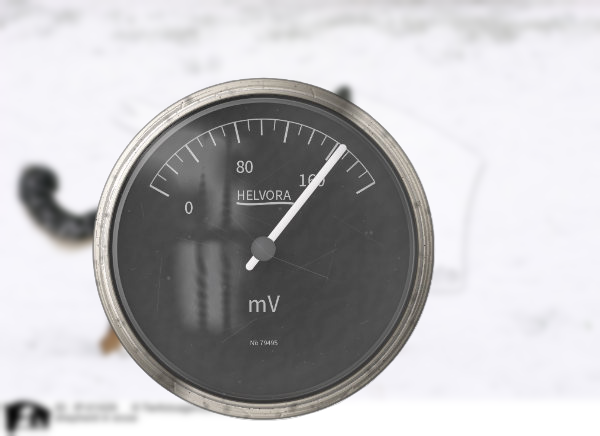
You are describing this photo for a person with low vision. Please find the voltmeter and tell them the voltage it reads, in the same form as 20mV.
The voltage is 165mV
